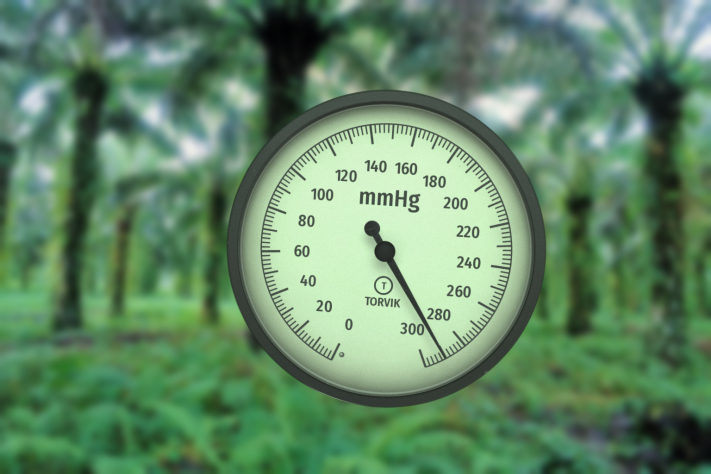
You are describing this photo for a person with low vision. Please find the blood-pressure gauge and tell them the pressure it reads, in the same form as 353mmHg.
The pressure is 290mmHg
